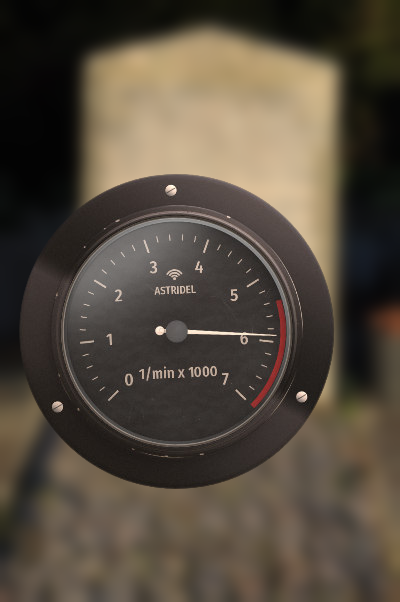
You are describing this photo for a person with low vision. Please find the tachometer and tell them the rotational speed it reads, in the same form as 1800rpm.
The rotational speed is 5900rpm
